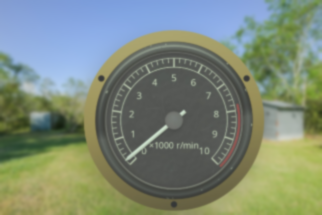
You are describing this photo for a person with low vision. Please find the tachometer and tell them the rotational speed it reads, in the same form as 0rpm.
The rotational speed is 200rpm
